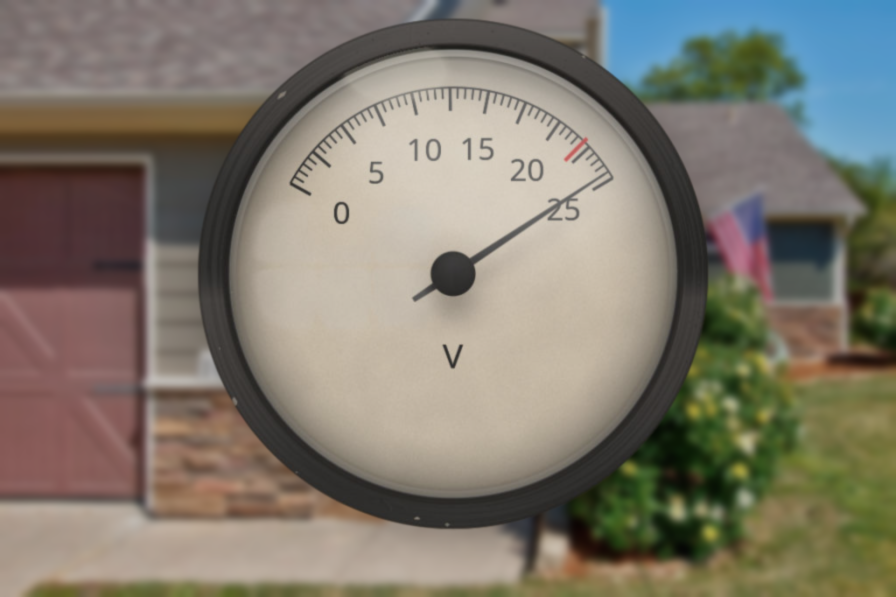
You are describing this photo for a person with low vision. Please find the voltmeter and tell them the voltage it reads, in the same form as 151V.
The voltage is 24.5V
